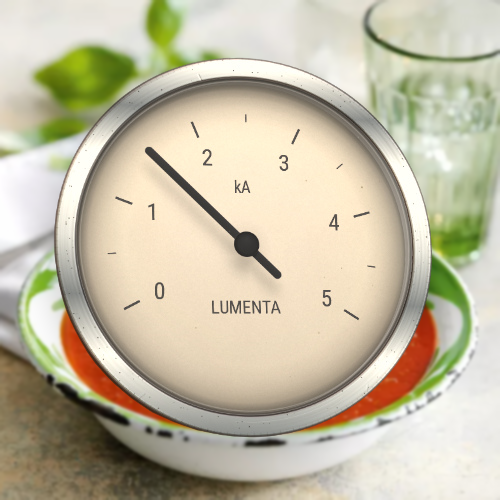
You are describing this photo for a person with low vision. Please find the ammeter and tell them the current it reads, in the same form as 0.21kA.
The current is 1.5kA
